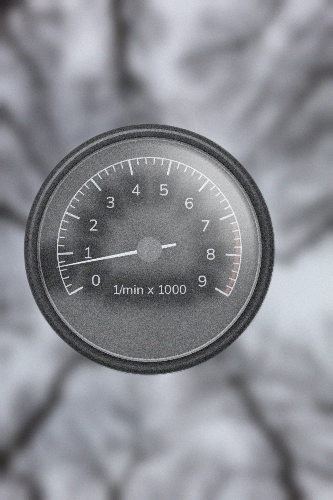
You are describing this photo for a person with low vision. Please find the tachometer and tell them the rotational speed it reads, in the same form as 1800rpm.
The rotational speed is 700rpm
